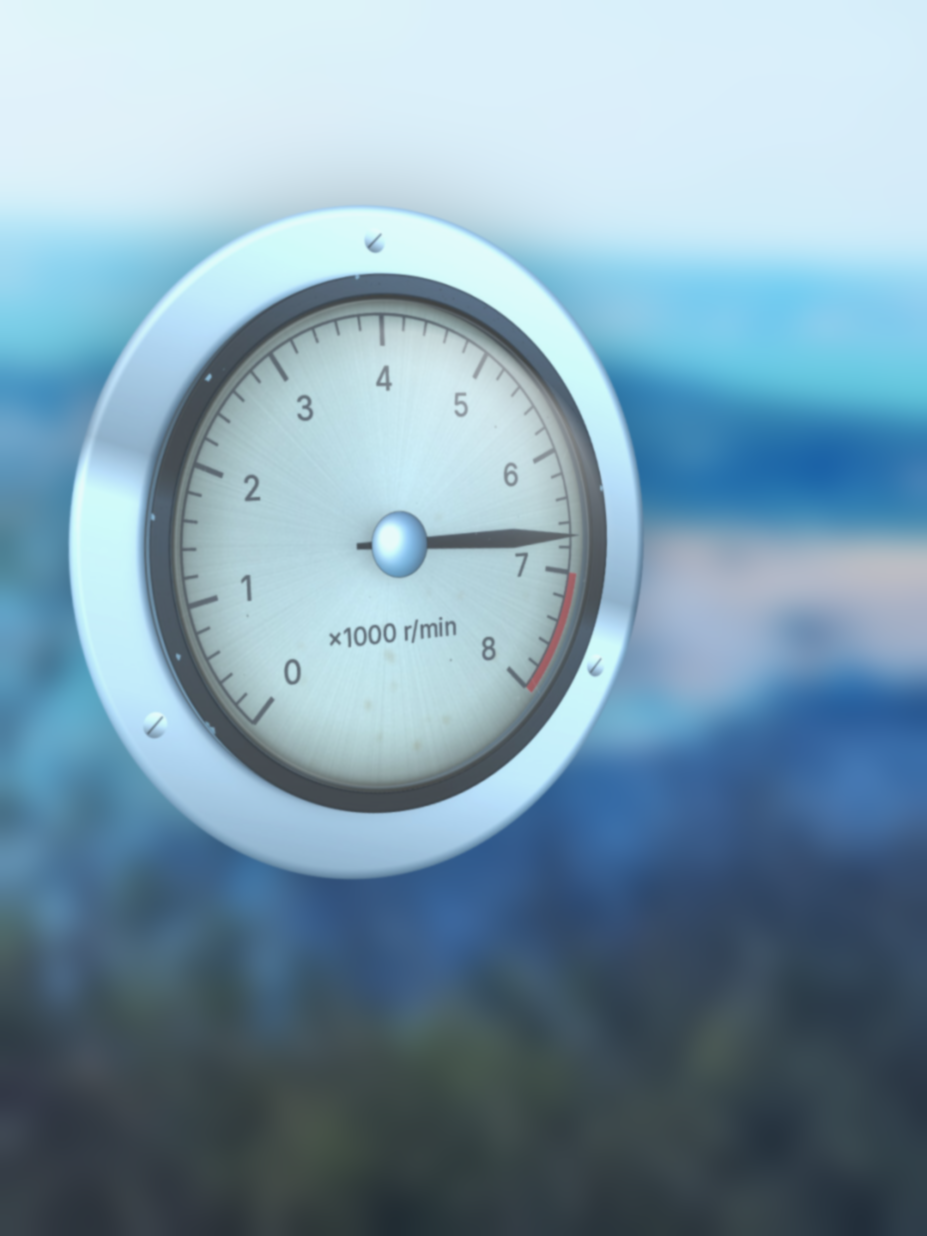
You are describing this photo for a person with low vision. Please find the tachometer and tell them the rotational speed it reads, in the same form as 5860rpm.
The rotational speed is 6700rpm
